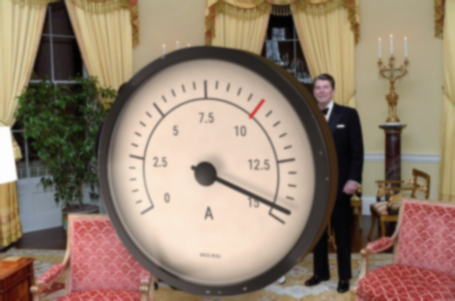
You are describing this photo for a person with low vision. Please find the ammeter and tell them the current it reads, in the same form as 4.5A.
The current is 14.5A
